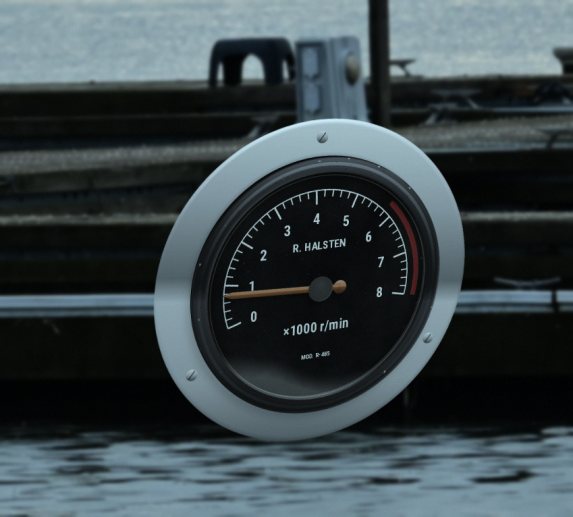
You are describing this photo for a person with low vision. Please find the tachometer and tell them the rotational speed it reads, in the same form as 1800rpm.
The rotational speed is 800rpm
